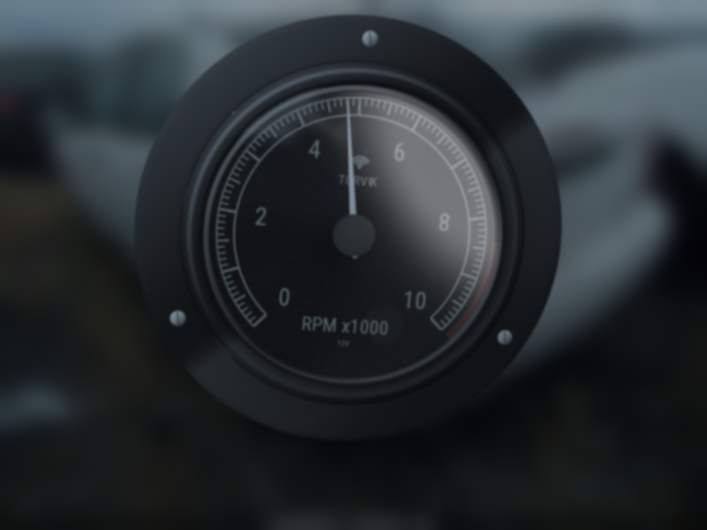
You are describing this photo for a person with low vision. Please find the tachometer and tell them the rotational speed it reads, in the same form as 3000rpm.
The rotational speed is 4800rpm
